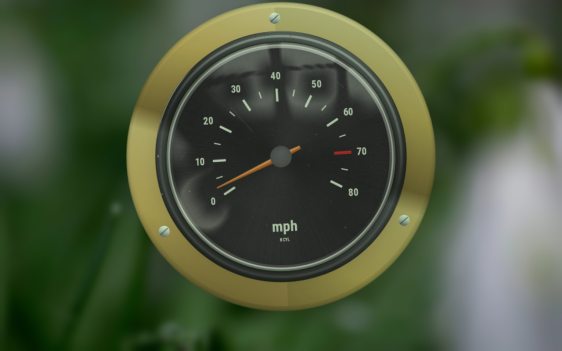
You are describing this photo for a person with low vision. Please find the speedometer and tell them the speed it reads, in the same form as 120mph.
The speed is 2.5mph
